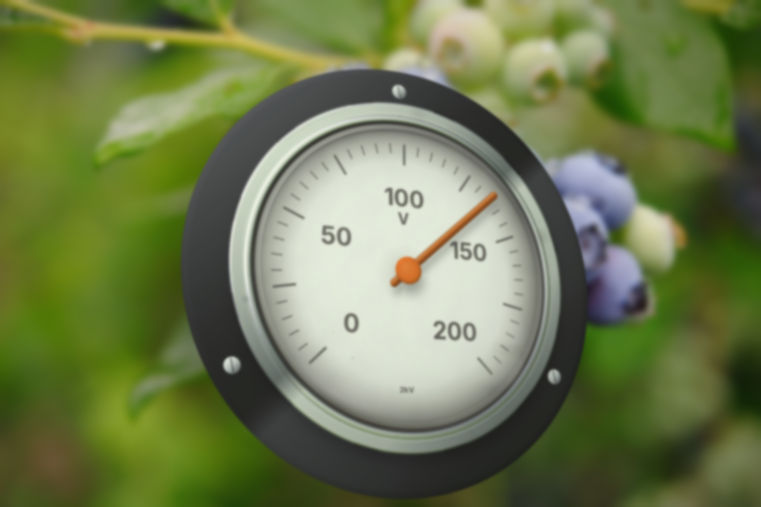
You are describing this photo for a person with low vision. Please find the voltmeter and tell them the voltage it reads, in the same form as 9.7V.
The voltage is 135V
